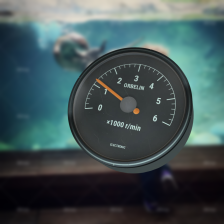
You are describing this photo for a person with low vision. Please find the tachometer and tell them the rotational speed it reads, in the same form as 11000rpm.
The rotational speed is 1200rpm
